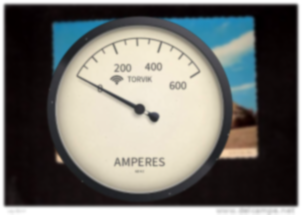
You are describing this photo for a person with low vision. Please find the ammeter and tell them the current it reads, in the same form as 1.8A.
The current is 0A
